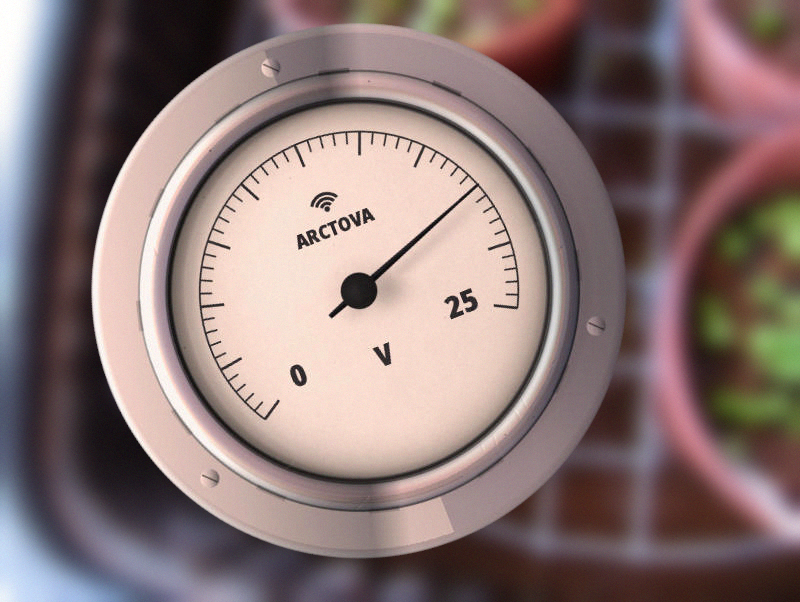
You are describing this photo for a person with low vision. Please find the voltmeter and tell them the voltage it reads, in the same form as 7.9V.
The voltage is 20V
